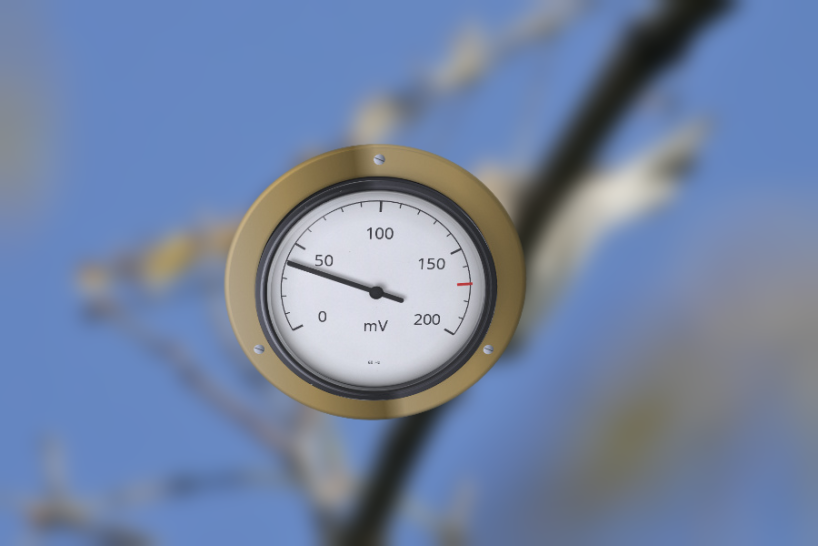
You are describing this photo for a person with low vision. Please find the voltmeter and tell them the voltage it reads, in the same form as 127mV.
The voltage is 40mV
